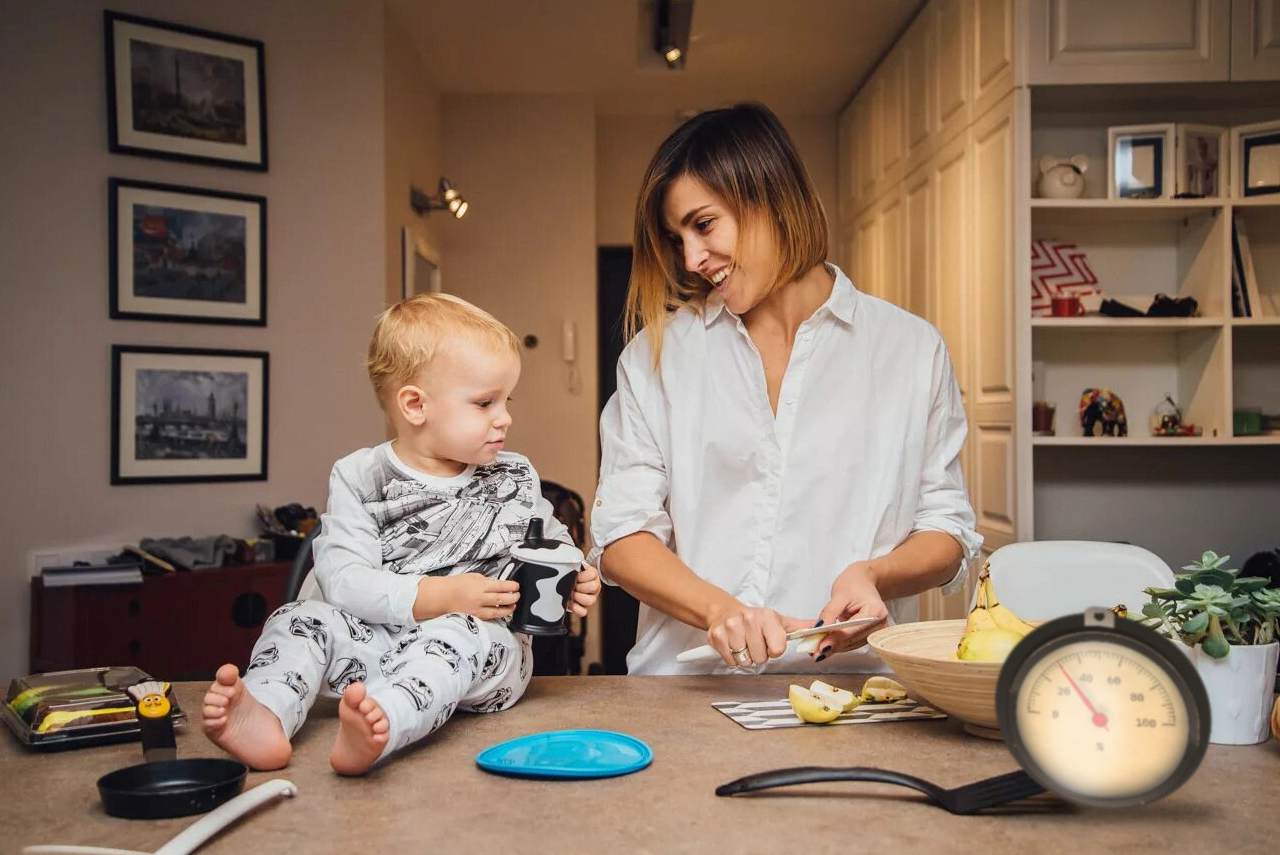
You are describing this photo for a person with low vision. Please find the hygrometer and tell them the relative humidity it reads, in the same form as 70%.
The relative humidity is 30%
